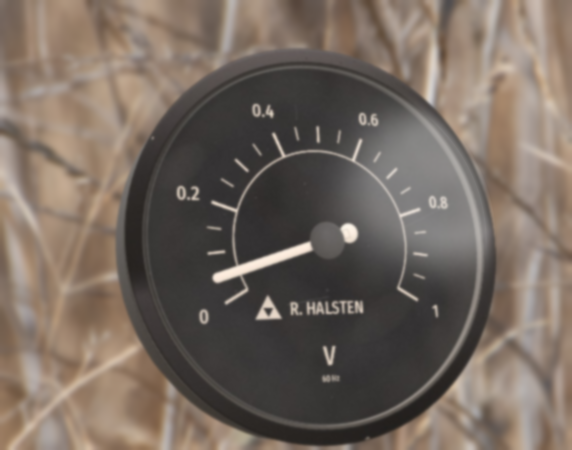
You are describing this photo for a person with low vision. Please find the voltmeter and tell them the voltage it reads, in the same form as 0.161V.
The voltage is 0.05V
